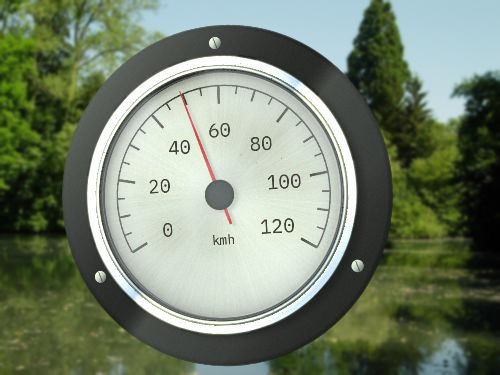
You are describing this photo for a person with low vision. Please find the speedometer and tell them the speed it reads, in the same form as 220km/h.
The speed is 50km/h
